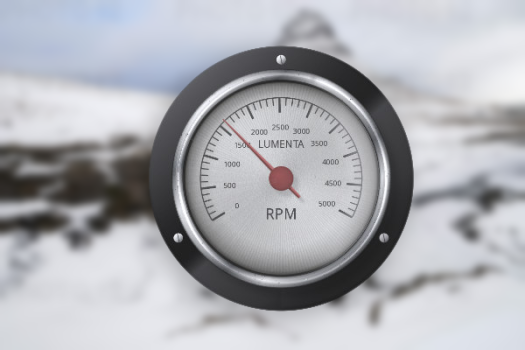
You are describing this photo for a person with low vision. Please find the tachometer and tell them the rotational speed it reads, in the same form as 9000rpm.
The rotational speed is 1600rpm
